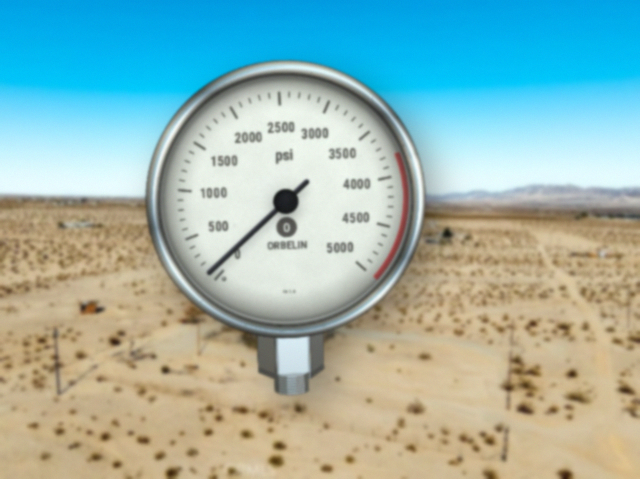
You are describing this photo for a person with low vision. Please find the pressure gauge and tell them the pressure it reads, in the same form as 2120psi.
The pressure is 100psi
